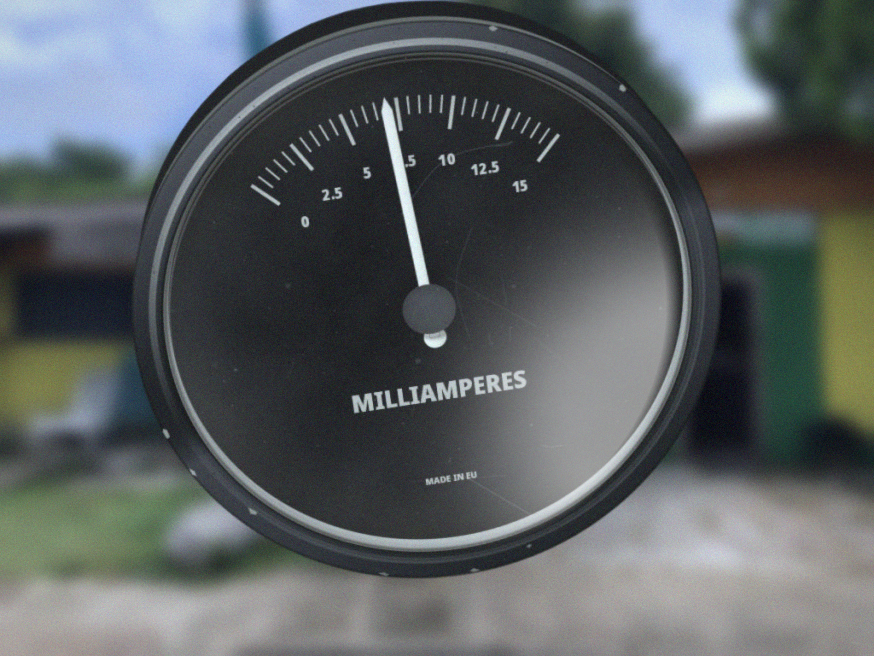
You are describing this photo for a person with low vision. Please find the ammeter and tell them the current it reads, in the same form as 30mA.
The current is 7mA
